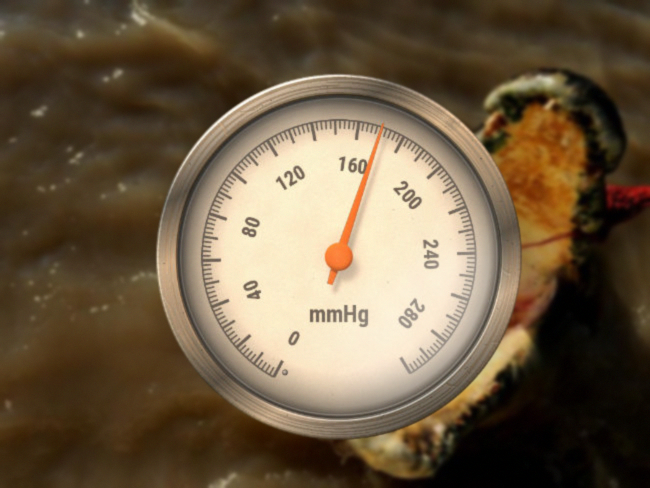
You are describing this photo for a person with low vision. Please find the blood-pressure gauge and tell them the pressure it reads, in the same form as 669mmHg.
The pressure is 170mmHg
